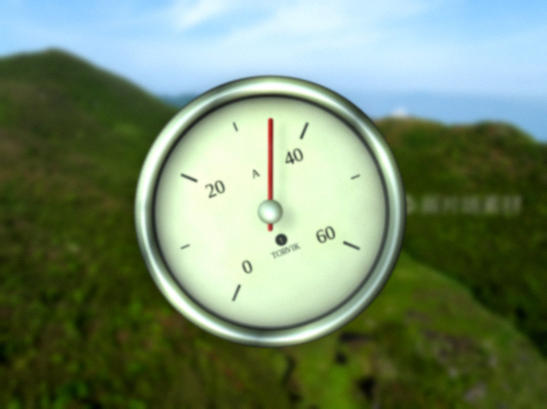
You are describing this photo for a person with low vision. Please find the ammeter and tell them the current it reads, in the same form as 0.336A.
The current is 35A
